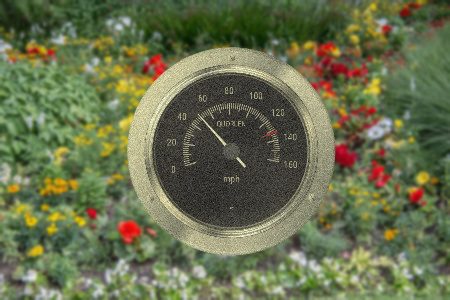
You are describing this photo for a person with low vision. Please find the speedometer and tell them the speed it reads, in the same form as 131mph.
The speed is 50mph
